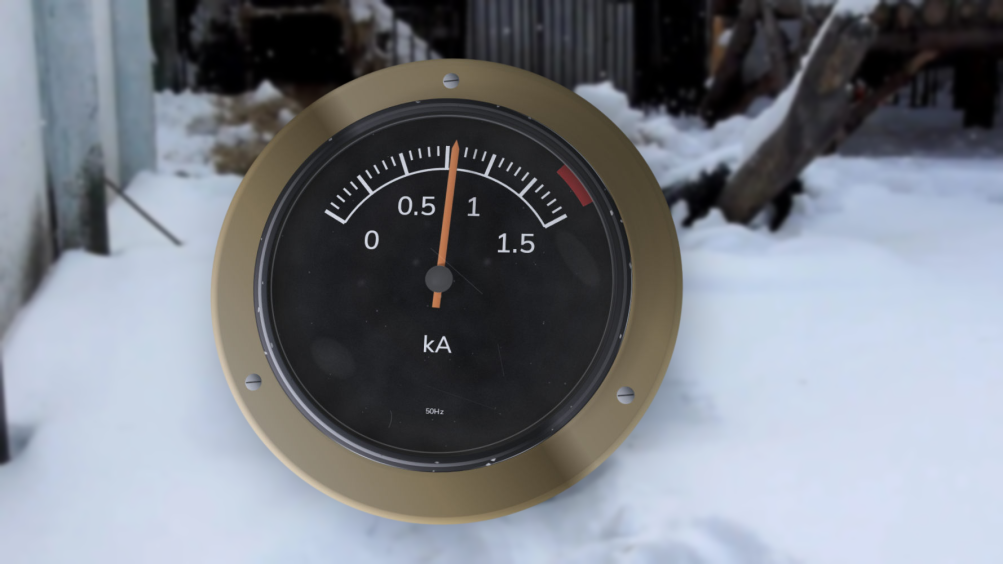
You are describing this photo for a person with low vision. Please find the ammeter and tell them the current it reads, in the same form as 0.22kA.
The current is 0.8kA
